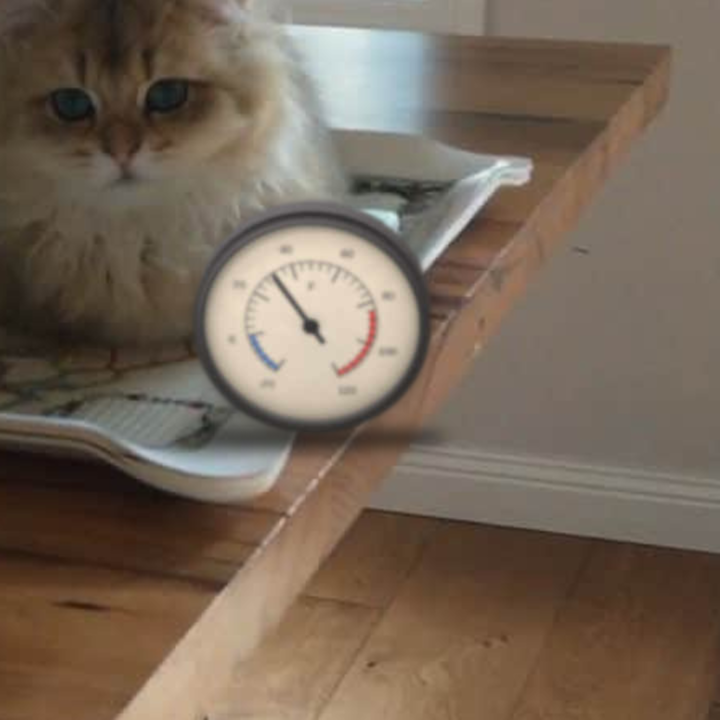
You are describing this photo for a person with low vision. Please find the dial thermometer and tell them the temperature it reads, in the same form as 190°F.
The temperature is 32°F
